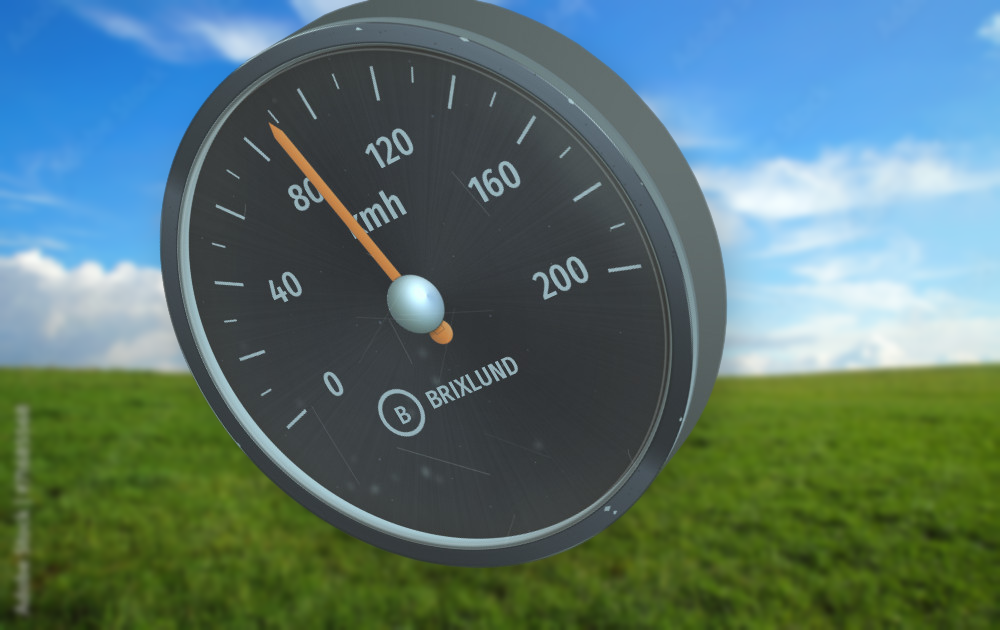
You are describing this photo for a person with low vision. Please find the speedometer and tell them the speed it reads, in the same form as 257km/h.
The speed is 90km/h
